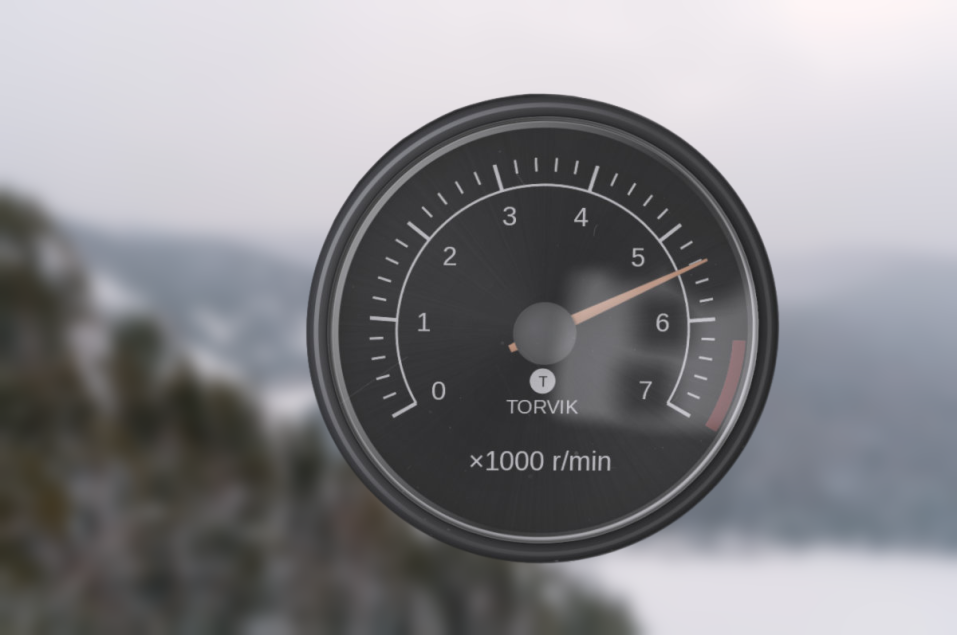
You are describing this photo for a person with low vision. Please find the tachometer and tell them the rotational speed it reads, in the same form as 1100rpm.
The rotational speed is 5400rpm
